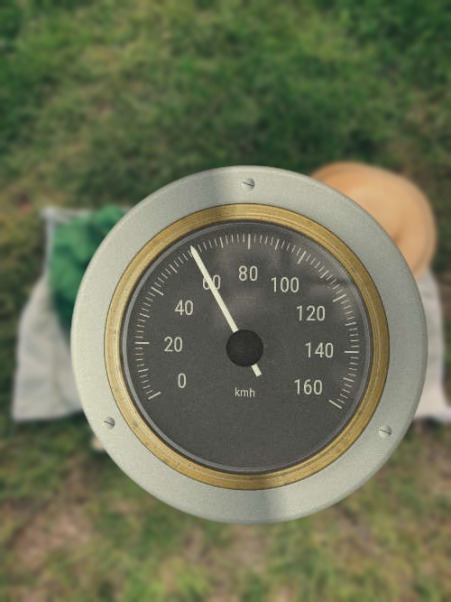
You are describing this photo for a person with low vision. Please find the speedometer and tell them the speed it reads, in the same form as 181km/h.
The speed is 60km/h
